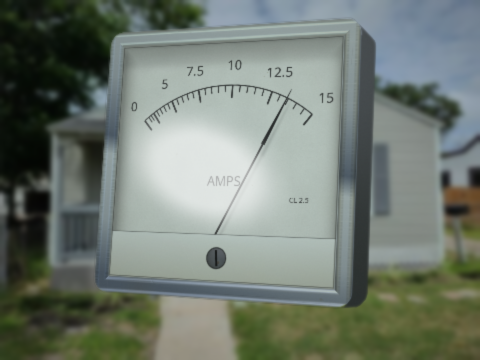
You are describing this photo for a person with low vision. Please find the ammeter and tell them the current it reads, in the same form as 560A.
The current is 13.5A
